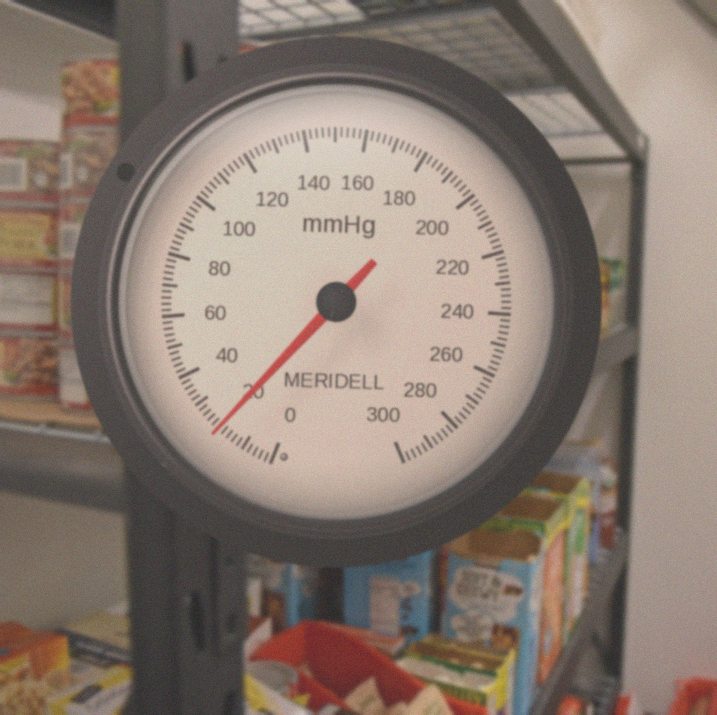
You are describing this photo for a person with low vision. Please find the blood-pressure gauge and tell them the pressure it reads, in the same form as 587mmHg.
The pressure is 20mmHg
